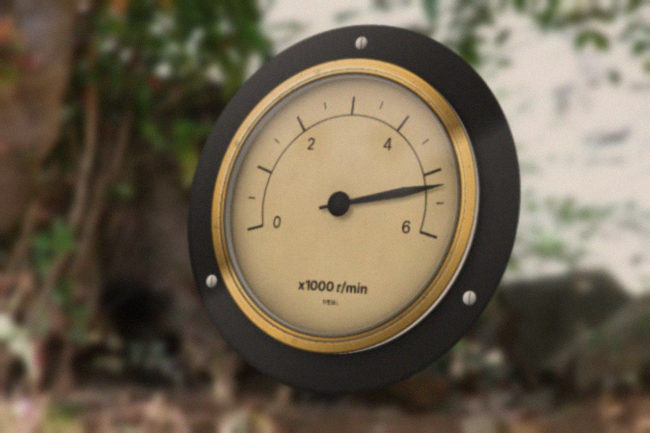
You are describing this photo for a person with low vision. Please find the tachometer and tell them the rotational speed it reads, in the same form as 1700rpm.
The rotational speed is 5250rpm
